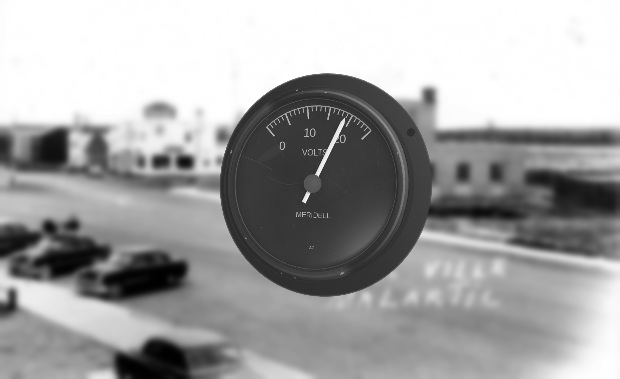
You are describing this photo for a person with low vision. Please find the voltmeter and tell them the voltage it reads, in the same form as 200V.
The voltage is 19V
